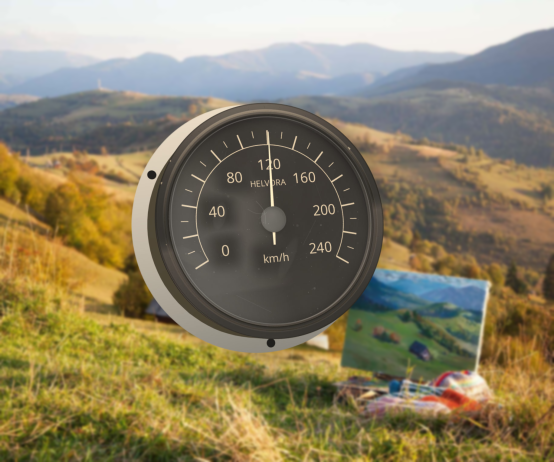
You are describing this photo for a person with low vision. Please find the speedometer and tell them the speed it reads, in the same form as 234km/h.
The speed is 120km/h
